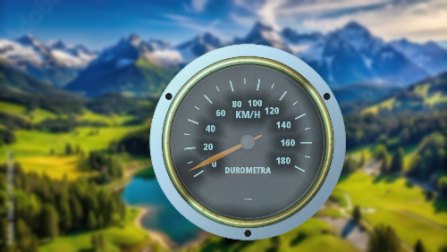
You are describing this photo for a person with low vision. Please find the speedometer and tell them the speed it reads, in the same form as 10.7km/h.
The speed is 5km/h
